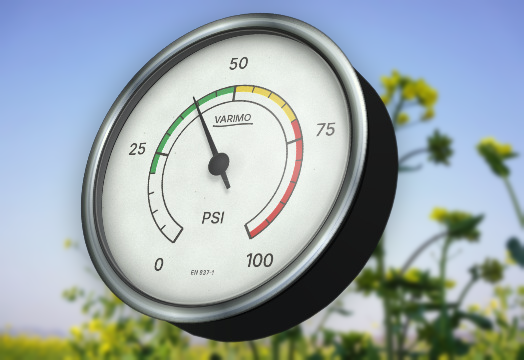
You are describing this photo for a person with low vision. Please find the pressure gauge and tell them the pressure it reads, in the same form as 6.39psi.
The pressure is 40psi
